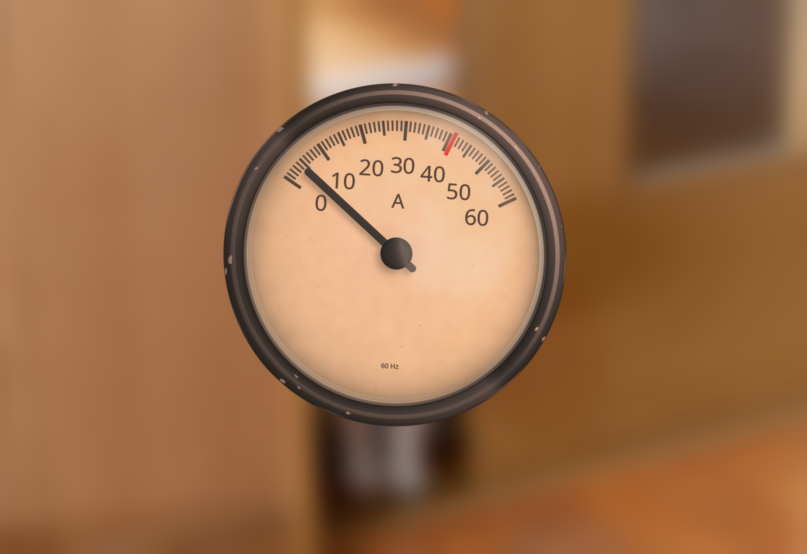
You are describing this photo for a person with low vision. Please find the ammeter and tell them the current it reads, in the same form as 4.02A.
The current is 4A
